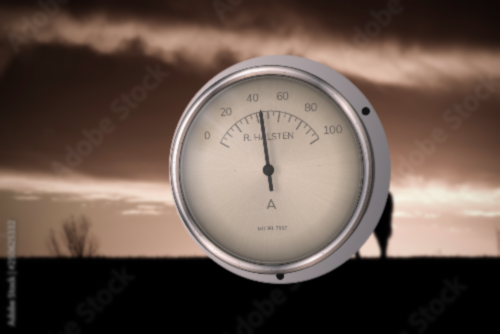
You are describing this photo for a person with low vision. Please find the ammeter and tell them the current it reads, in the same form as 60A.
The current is 45A
